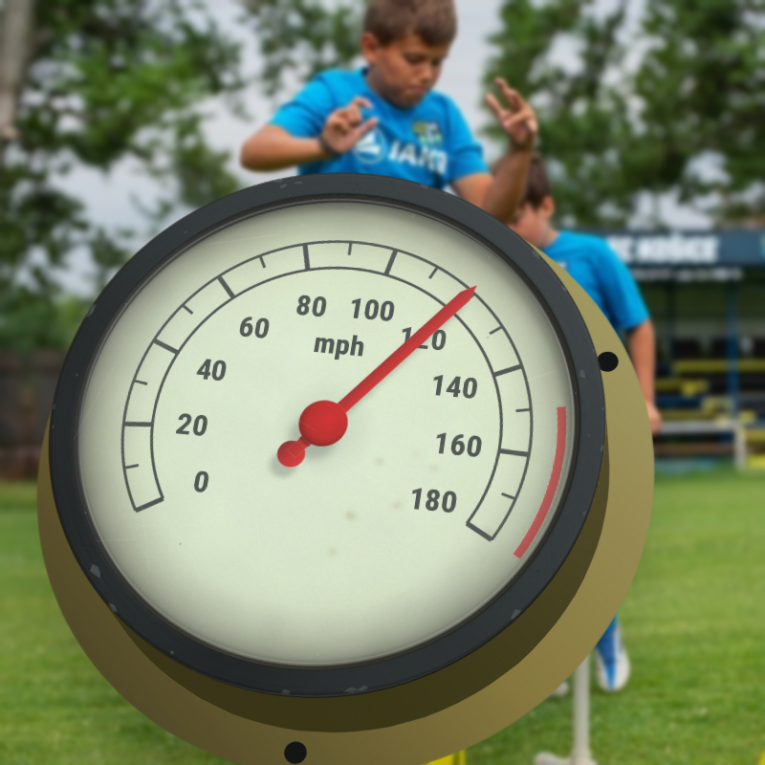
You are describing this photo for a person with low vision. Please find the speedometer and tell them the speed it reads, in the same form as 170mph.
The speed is 120mph
